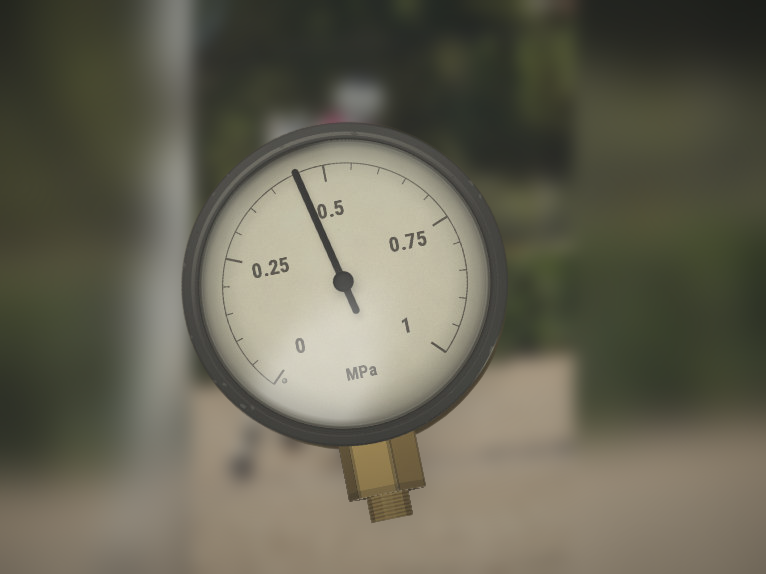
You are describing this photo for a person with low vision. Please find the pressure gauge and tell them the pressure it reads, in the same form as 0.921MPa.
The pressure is 0.45MPa
